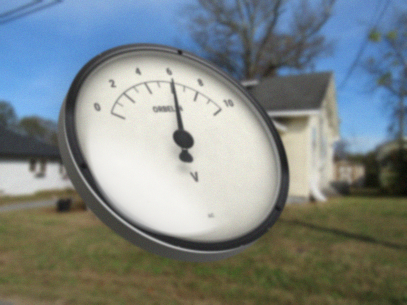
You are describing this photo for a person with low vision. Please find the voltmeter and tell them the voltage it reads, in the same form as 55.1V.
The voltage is 6V
